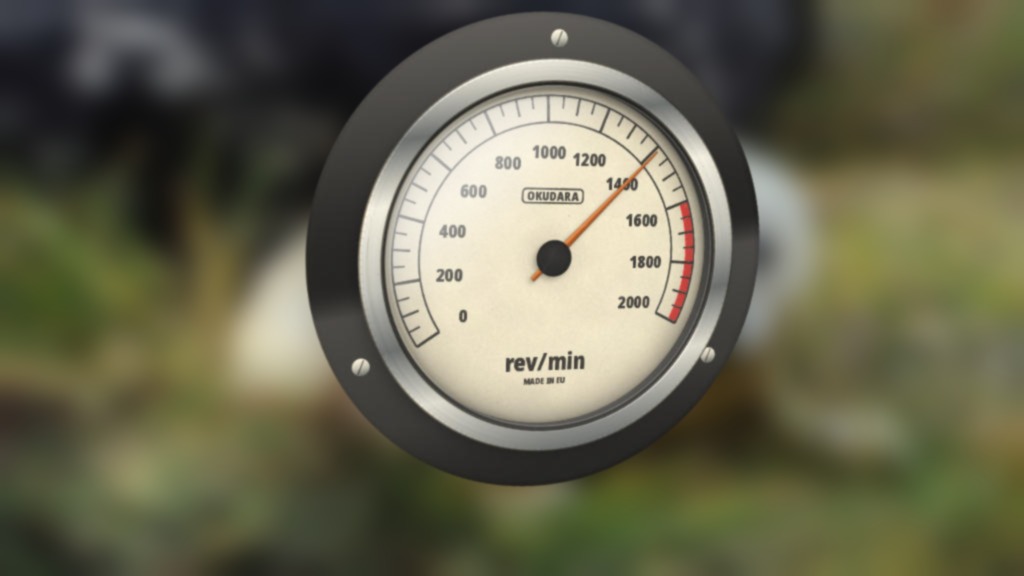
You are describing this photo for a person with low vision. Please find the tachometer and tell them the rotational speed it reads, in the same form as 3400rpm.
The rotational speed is 1400rpm
